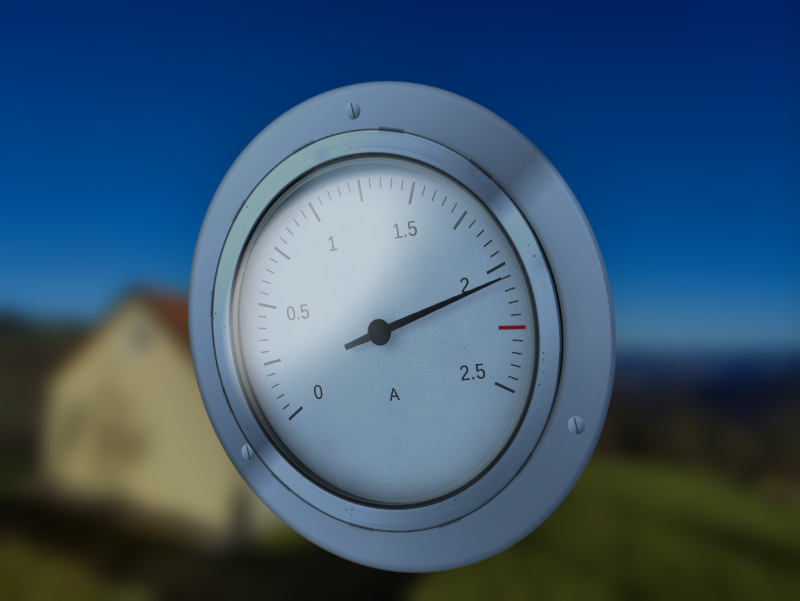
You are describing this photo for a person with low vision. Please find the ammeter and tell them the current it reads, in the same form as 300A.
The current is 2.05A
